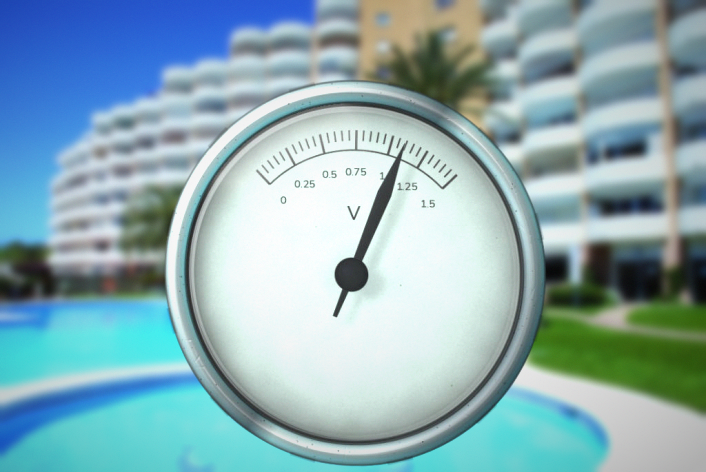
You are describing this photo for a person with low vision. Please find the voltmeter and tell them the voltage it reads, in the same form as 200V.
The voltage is 1.1V
